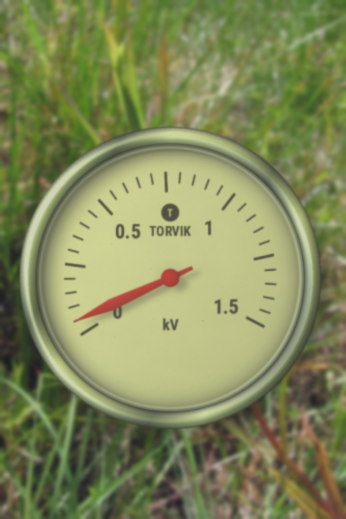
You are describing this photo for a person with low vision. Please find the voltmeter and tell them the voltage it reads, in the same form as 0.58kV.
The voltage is 0.05kV
